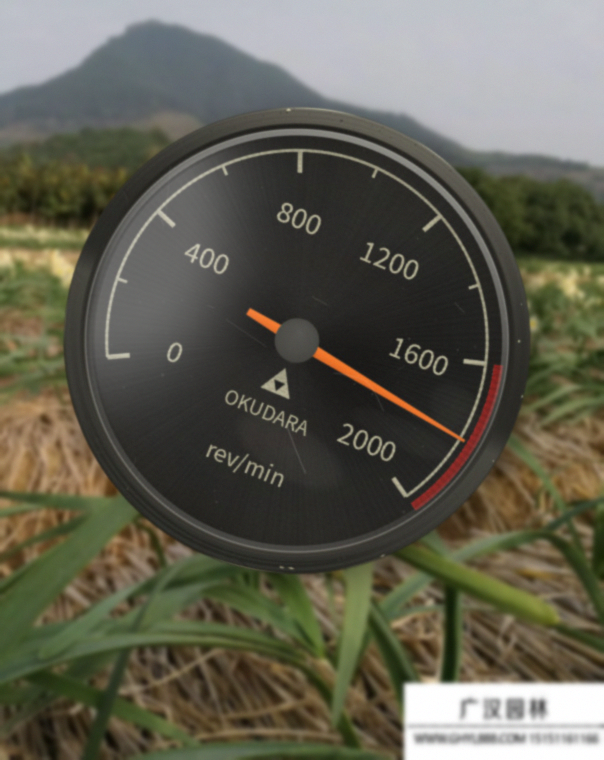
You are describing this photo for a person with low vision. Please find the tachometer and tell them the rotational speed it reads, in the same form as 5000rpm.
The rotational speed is 1800rpm
